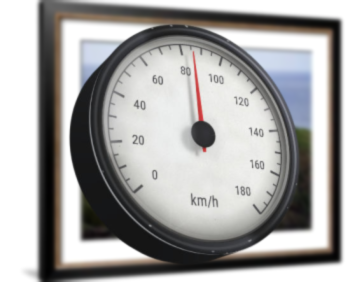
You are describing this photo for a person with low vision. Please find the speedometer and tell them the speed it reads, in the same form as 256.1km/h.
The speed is 85km/h
